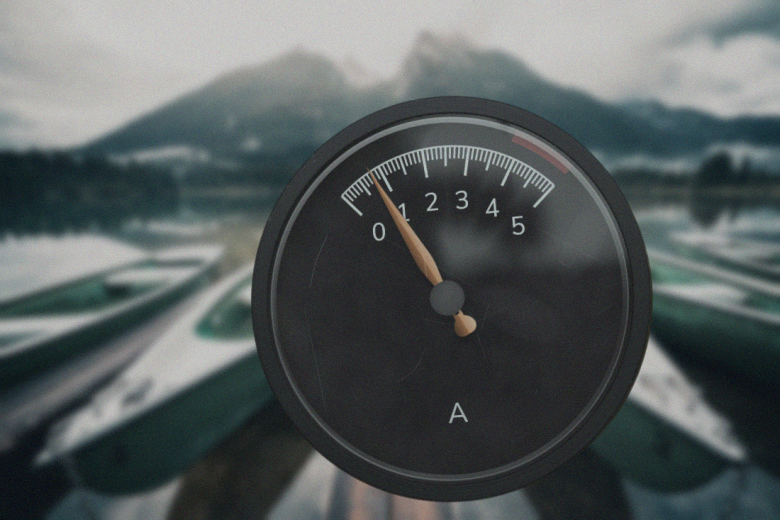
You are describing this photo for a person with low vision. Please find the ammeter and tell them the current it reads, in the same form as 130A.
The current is 0.8A
